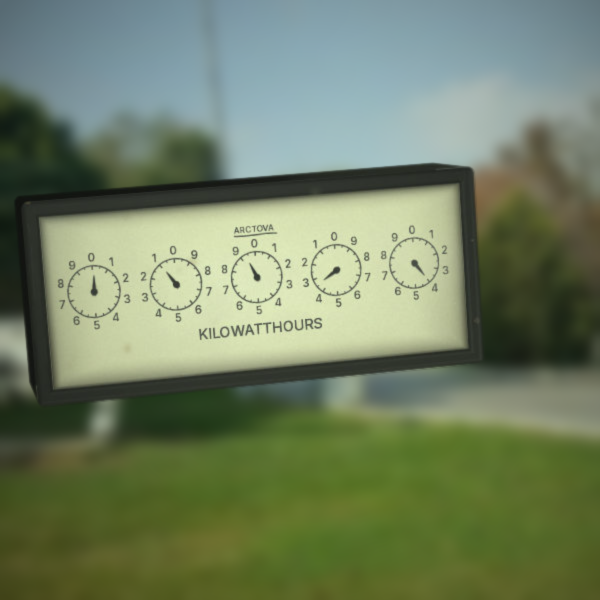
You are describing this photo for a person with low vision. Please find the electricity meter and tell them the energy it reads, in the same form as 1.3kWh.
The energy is 934kWh
